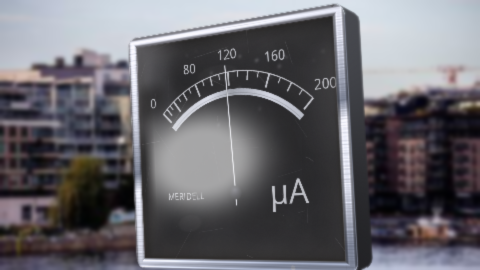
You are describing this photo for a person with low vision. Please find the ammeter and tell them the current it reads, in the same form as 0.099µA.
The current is 120µA
